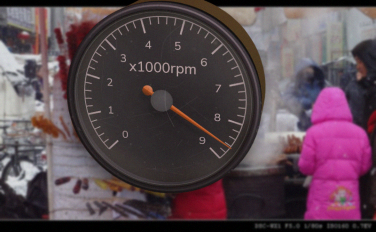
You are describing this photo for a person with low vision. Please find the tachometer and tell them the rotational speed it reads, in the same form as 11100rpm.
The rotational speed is 8600rpm
